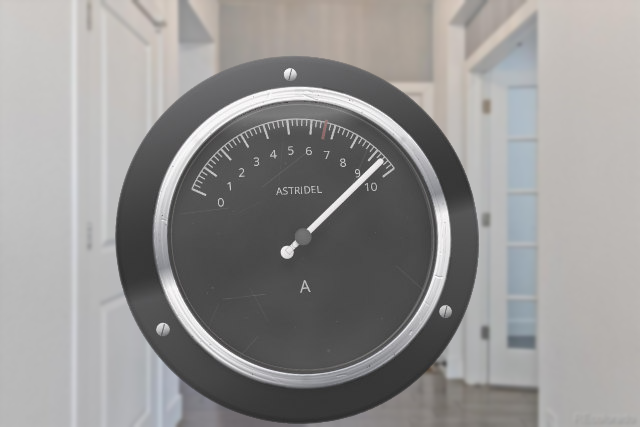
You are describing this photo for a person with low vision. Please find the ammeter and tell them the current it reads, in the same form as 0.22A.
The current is 9.4A
